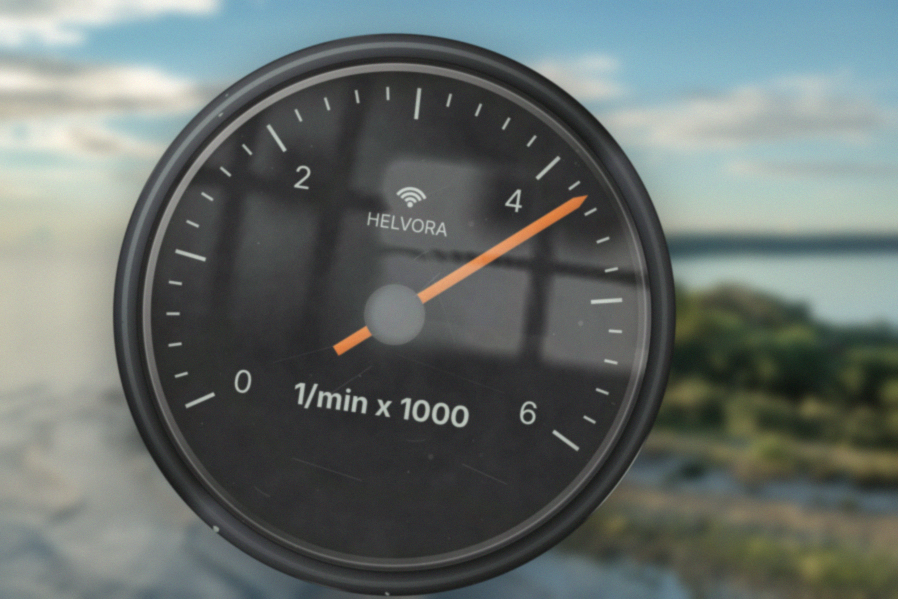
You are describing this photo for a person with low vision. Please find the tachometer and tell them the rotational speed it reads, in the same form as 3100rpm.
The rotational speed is 4300rpm
